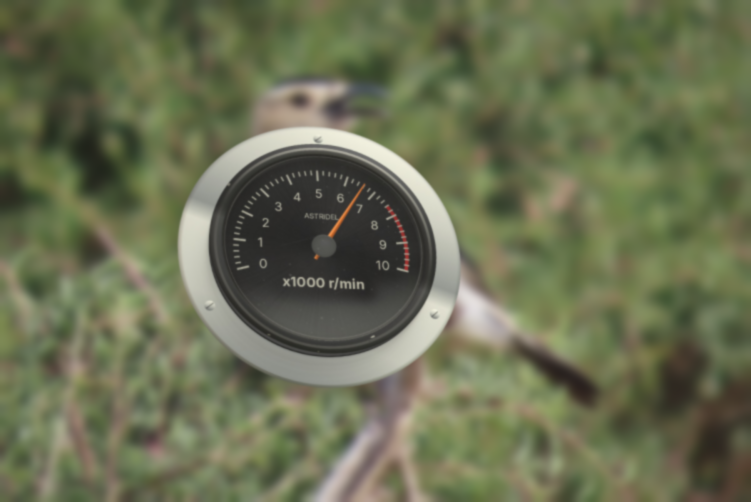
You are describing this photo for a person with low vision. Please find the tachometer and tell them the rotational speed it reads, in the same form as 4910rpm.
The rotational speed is 6600rpm
